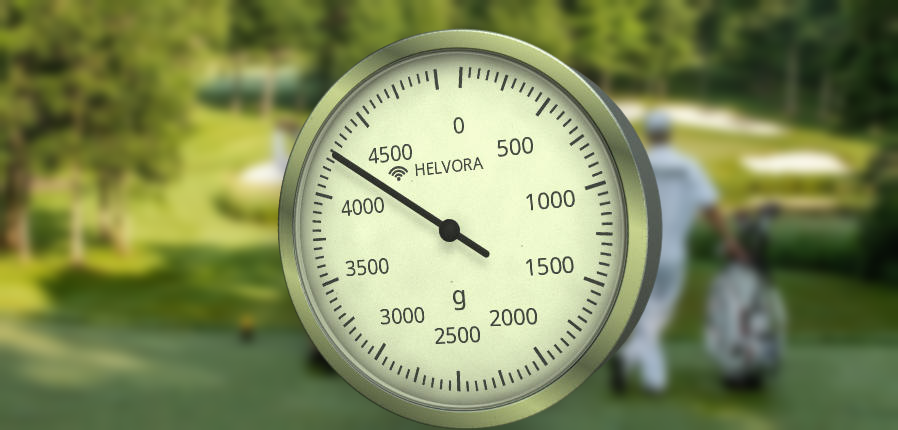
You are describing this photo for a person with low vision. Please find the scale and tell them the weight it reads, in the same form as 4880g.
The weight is 4250g
